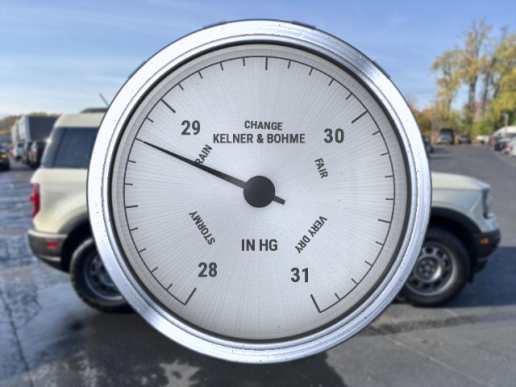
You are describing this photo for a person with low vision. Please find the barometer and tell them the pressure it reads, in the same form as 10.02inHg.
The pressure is 28.8inHg
